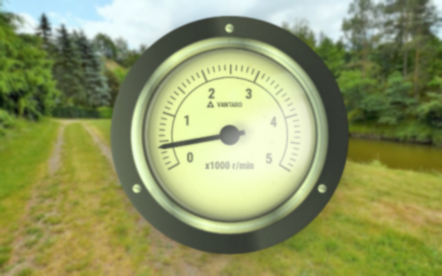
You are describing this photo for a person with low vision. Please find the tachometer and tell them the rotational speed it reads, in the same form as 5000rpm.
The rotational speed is 400rpm
